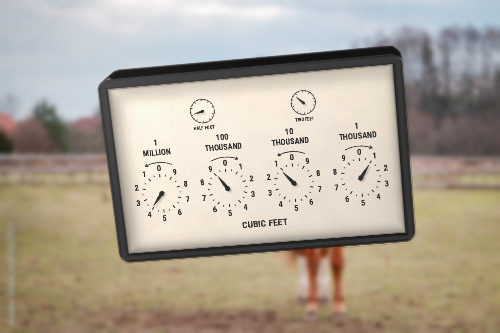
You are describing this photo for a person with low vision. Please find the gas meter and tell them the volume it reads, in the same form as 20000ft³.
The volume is 391100ft³
